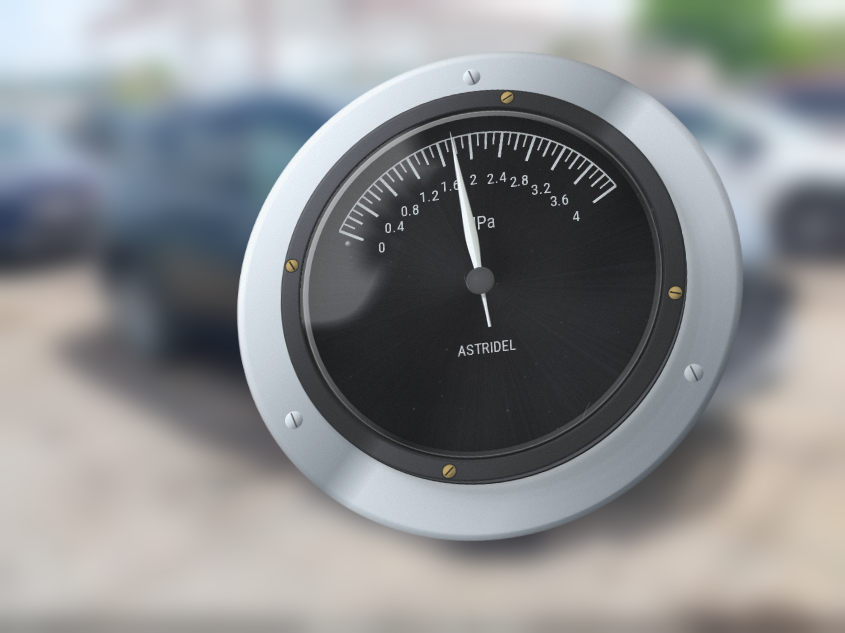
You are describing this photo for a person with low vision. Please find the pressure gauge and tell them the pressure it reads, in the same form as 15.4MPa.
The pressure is 1.8MPa
